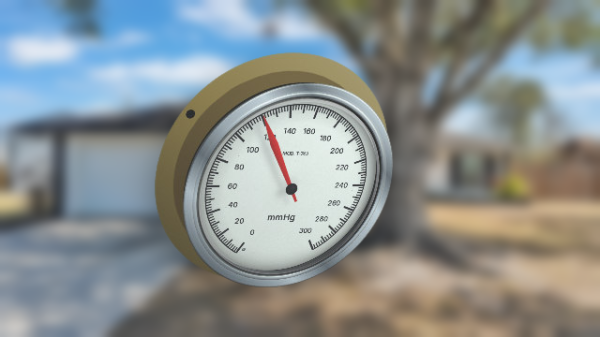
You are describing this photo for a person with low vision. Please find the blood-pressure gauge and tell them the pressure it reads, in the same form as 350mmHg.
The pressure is 120mmHg
